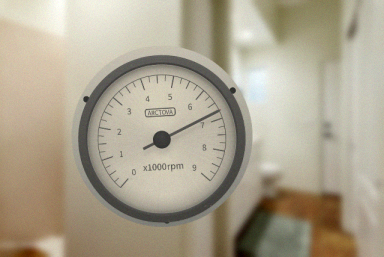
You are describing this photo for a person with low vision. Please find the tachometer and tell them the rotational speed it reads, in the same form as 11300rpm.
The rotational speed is 6750rpm
